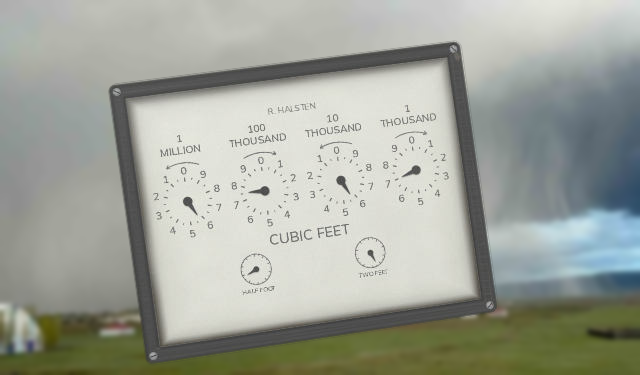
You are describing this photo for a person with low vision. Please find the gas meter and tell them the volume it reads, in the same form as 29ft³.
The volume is 575700ft³
